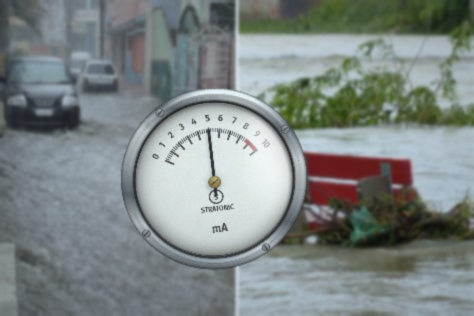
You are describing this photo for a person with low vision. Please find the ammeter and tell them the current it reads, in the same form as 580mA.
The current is 5mA
